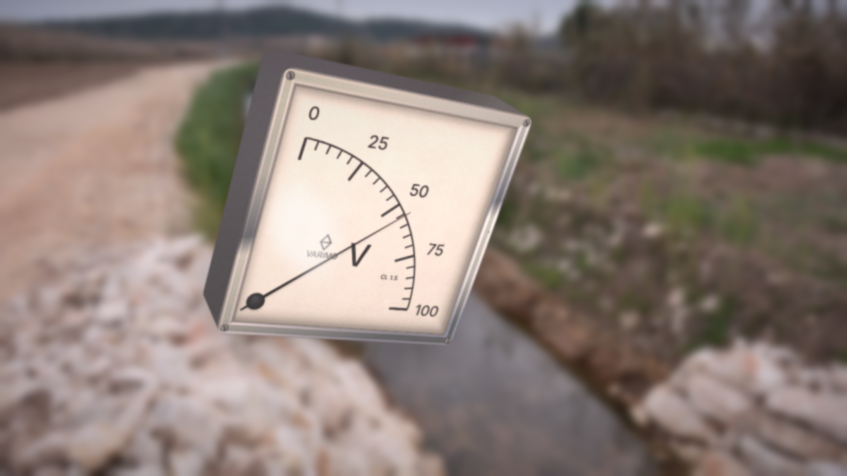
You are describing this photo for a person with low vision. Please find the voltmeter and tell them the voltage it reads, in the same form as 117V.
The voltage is 55V
